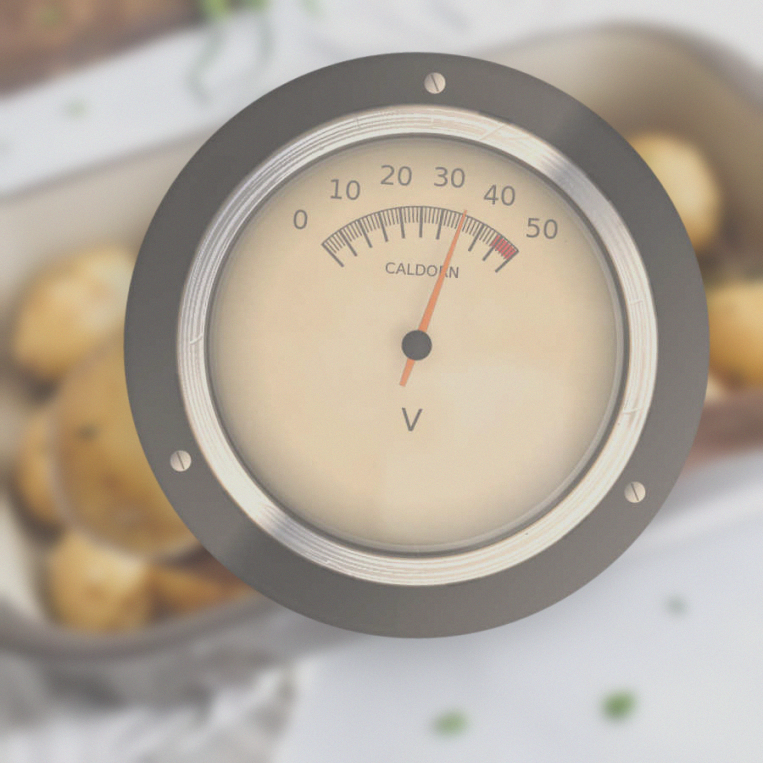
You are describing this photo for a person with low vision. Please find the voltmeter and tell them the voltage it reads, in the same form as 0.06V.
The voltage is 35V
